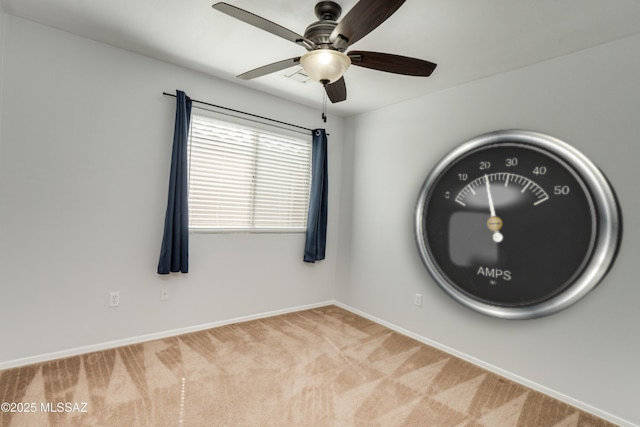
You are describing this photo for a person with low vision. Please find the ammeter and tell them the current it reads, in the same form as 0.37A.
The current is 20A
